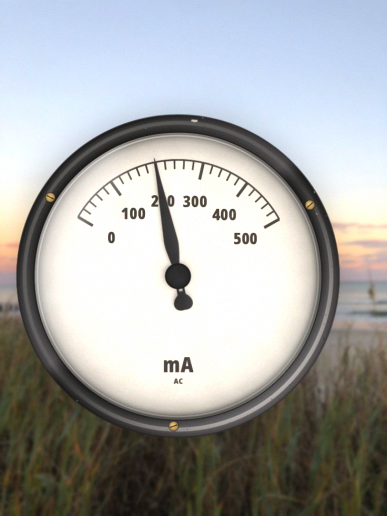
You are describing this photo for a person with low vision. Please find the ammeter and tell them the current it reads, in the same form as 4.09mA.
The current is 200mA
